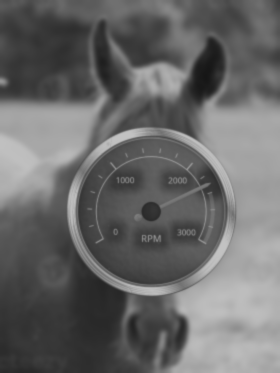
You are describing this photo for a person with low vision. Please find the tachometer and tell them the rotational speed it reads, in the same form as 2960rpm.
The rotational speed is 2300rpm
